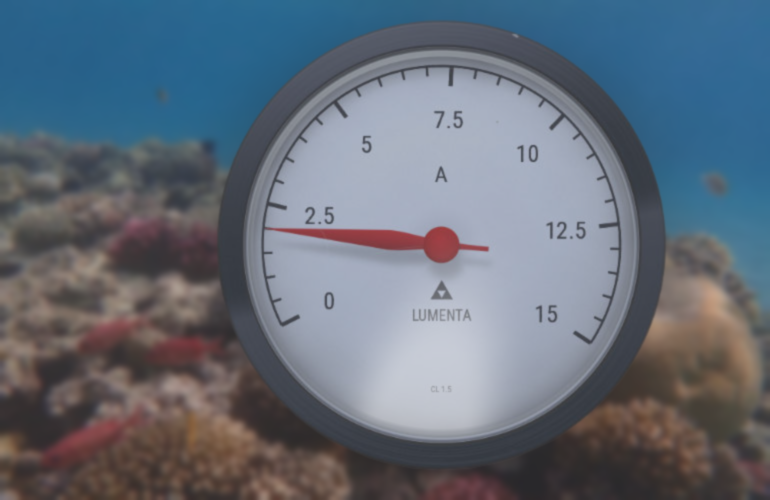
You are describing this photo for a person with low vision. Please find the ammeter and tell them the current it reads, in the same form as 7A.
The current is 2A
